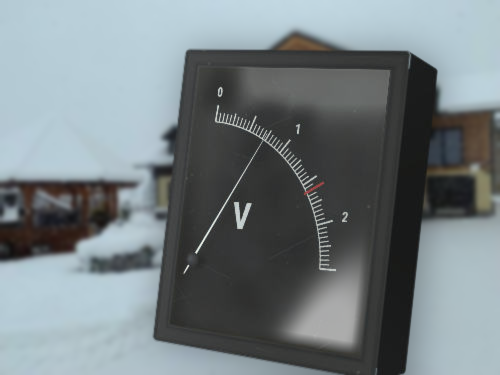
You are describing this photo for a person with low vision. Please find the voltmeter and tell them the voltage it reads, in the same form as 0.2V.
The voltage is 0.75V
